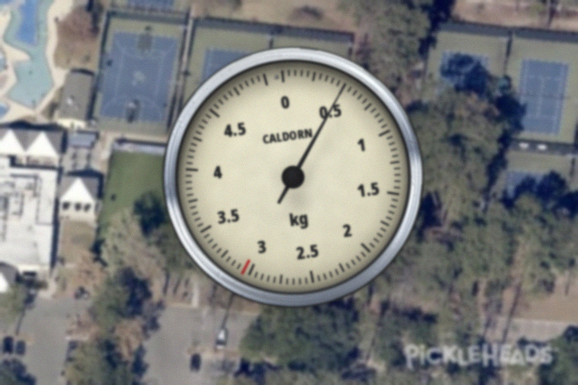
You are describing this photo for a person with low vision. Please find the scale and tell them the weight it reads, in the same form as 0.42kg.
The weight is 0.5kg
